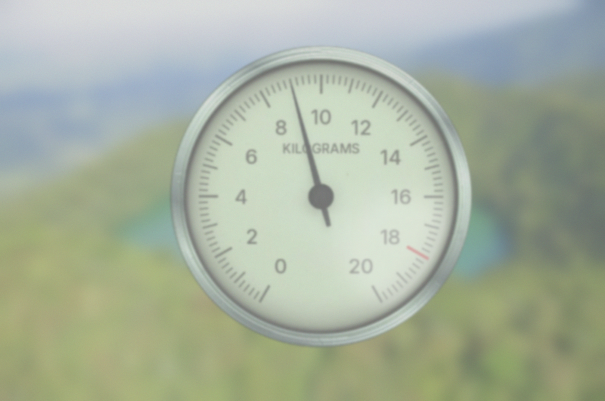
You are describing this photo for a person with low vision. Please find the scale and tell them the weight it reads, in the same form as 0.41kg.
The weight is 9kg
